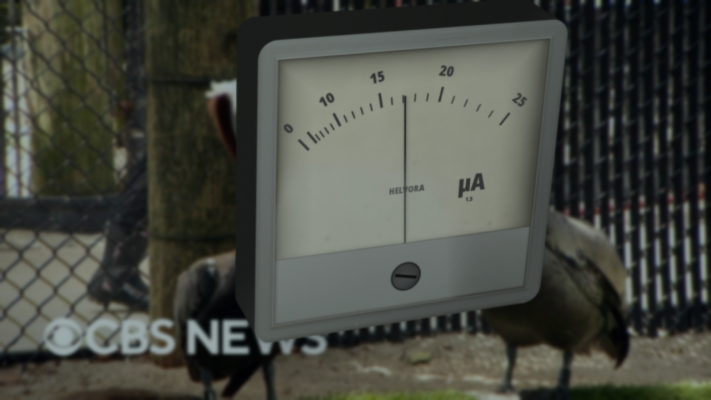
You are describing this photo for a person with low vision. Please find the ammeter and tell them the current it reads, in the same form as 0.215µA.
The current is 17µA
